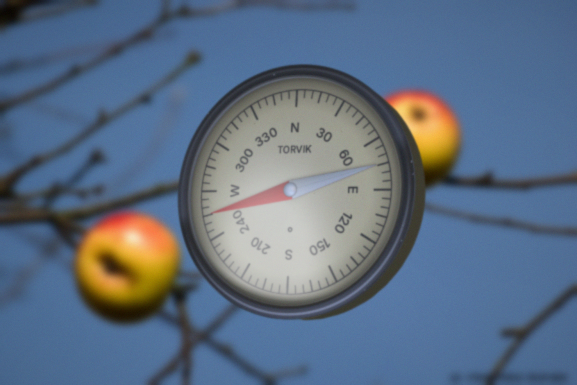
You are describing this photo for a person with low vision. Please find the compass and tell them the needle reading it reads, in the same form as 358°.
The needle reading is 255°
